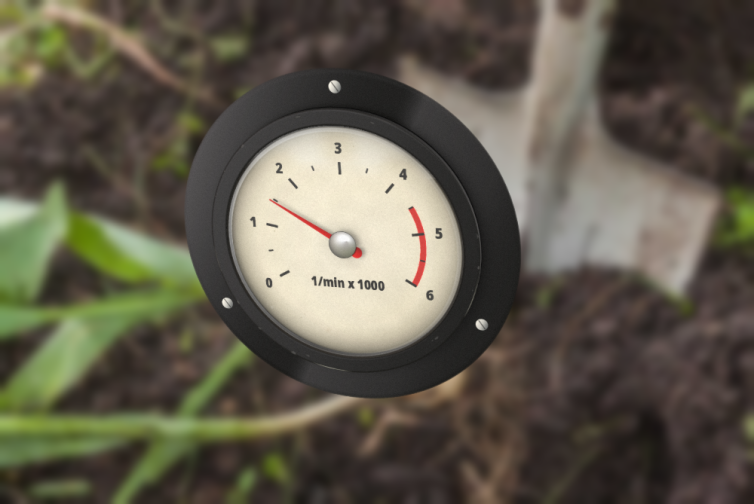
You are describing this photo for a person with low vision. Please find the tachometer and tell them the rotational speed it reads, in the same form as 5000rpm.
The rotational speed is 1500rpm
